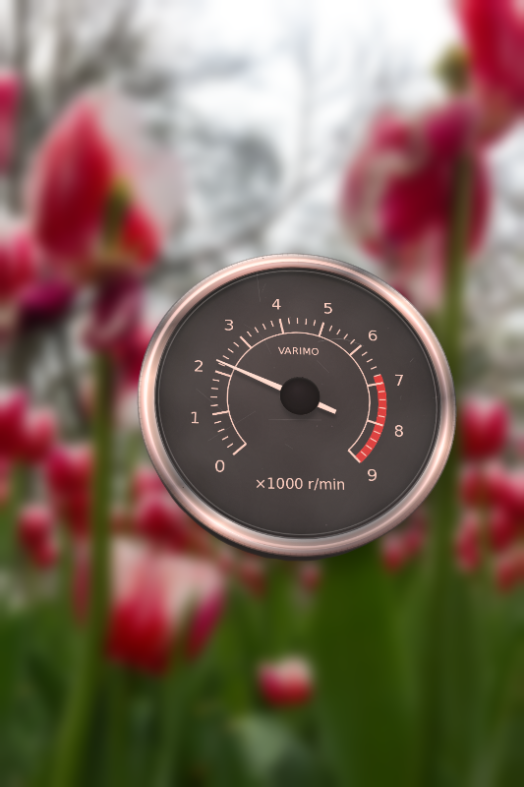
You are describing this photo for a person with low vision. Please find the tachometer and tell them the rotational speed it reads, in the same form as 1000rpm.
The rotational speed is 2200rpm
